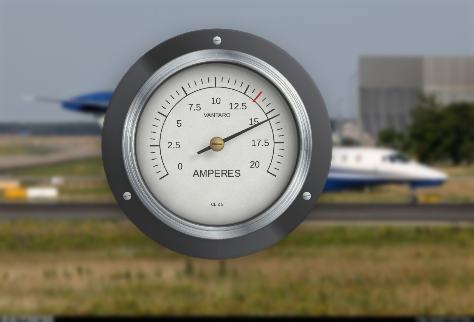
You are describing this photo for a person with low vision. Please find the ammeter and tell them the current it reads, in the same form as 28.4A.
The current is 15.5A
